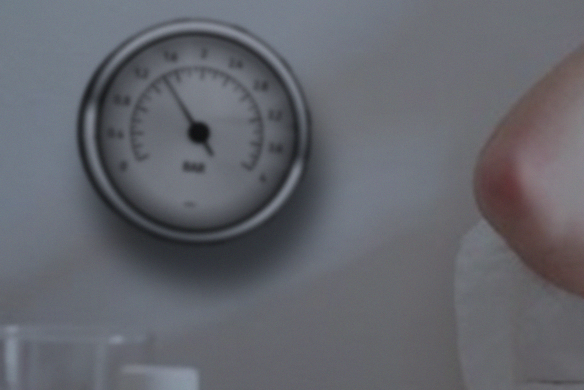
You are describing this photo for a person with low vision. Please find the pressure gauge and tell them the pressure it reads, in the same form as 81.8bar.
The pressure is 1.4bar
